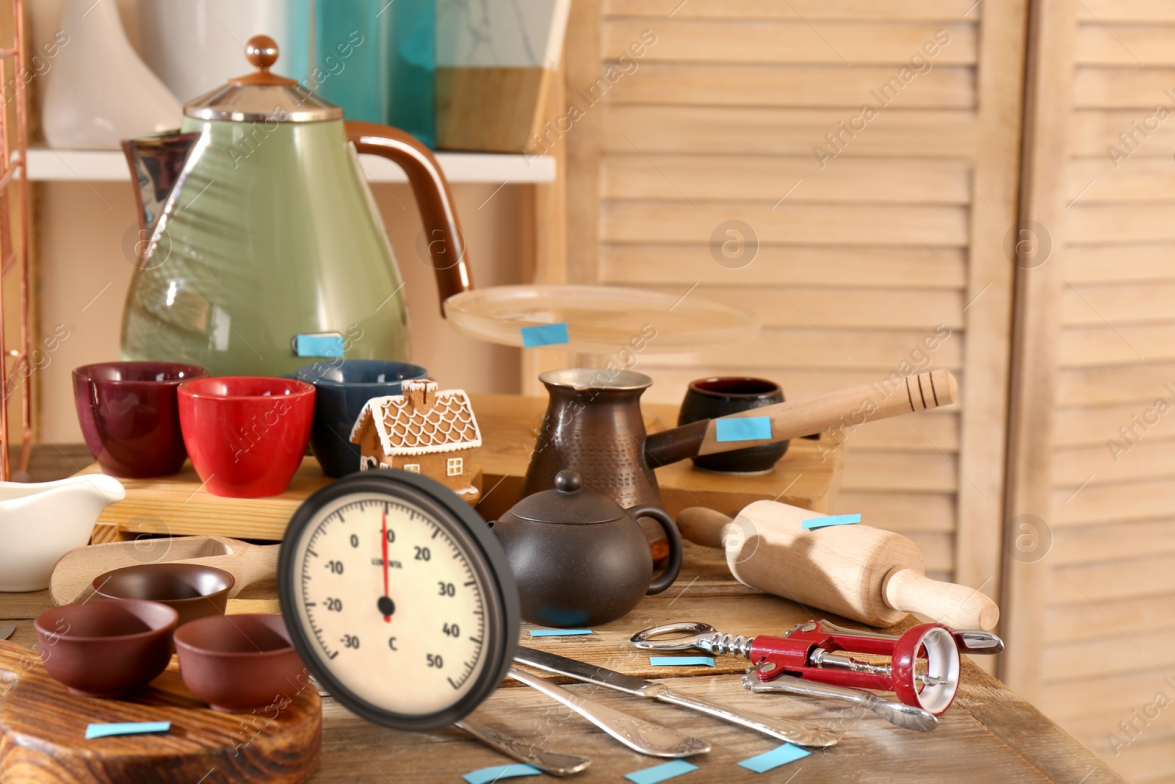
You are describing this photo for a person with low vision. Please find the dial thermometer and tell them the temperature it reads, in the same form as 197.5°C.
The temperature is 10°C
